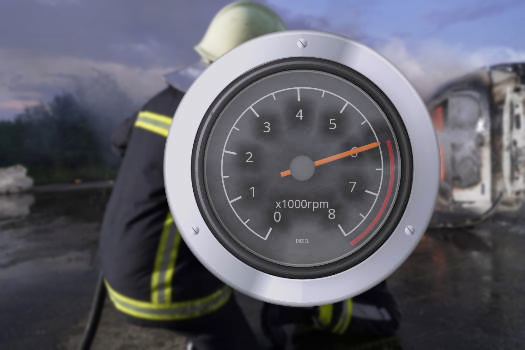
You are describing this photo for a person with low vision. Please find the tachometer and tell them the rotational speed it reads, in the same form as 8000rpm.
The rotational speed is 6000rpm
